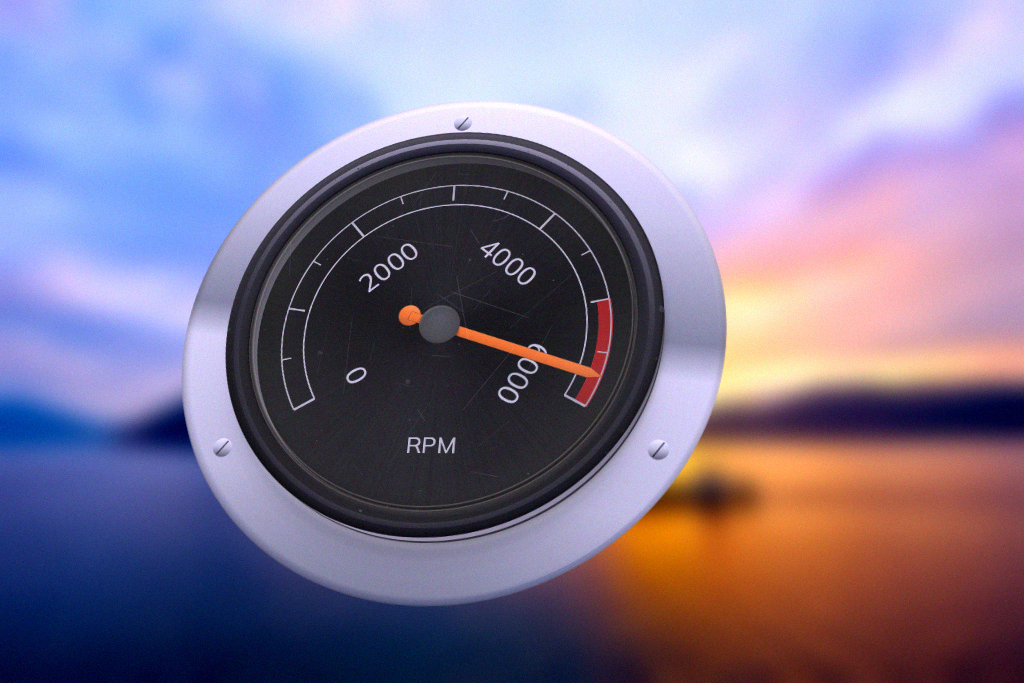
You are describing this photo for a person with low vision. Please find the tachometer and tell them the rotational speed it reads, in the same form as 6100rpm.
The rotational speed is 5750rpm
